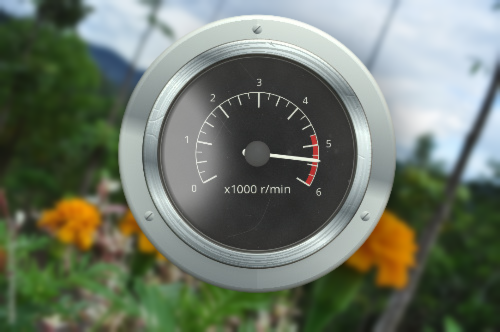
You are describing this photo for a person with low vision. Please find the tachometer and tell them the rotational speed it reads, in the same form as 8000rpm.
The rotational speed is 5375rpm
